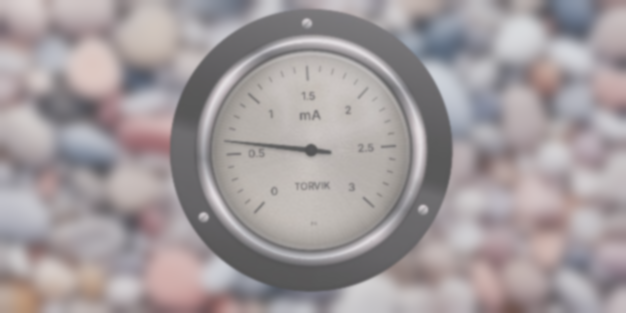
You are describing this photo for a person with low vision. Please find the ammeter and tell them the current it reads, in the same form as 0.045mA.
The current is 0.6mA
